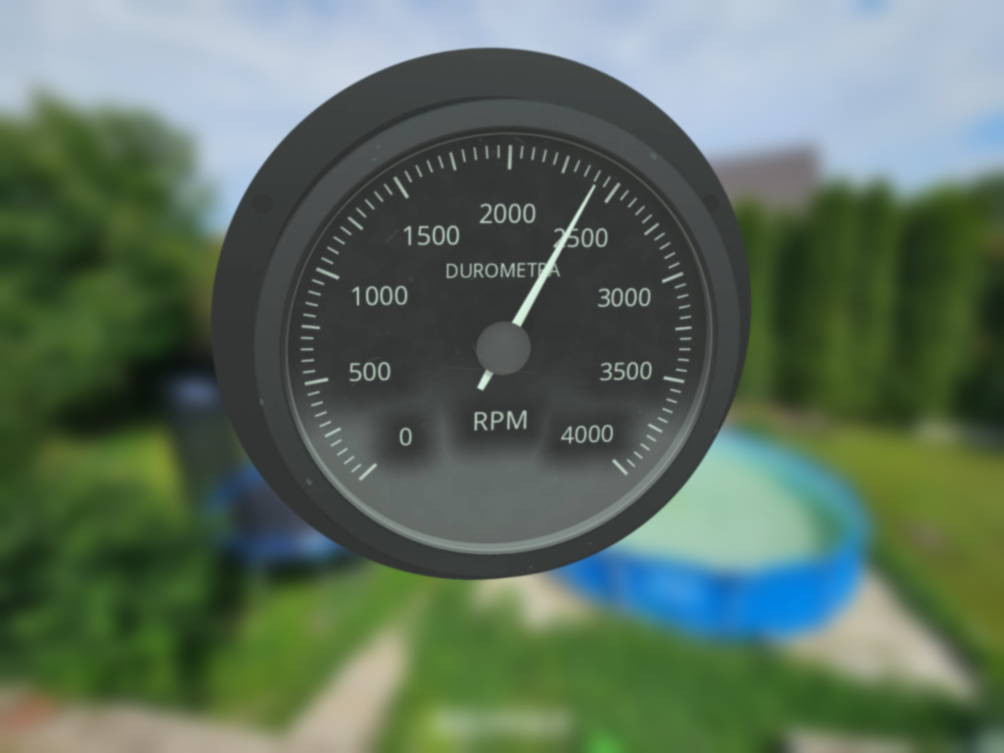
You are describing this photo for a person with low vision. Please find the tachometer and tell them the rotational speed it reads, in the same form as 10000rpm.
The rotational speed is 2400rpm
